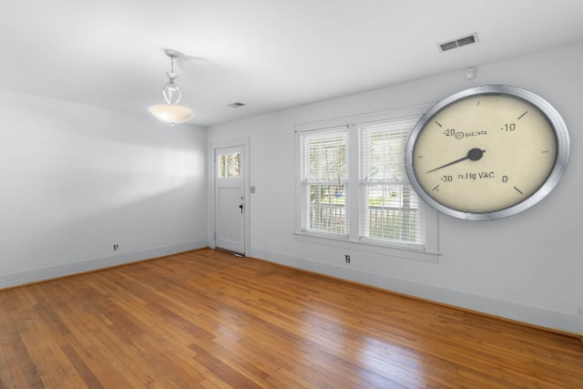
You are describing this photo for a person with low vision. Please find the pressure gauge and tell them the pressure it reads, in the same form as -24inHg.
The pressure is -27.5inHg
